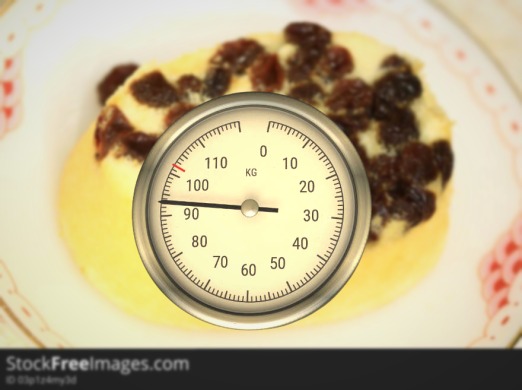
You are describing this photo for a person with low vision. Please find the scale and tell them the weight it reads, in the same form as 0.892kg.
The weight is 93kg
